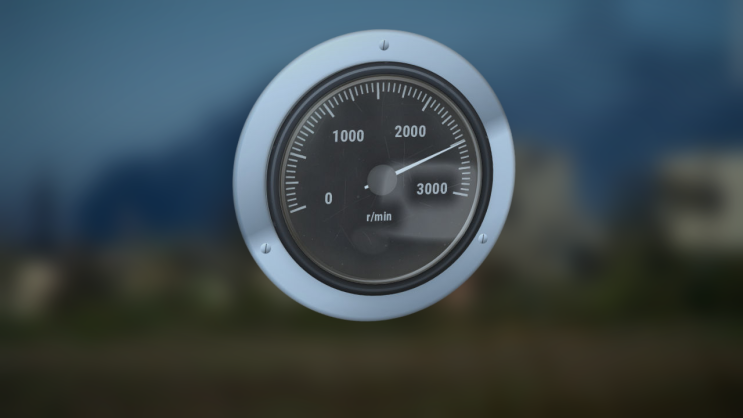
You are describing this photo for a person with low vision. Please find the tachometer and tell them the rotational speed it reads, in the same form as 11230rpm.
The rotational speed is 2500rpm
